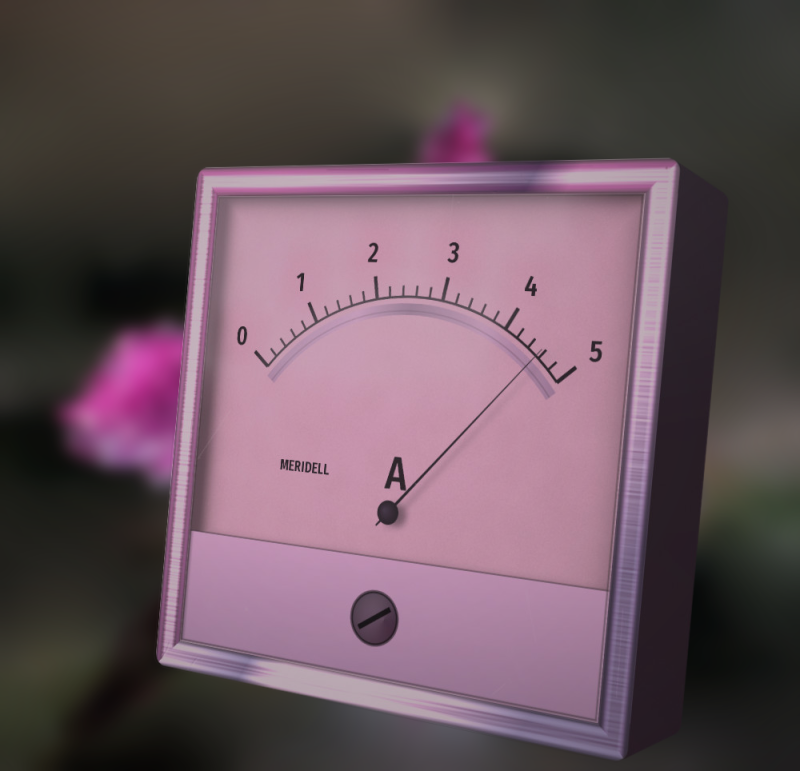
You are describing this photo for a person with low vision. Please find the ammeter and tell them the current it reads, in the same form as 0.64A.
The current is 4.6A
